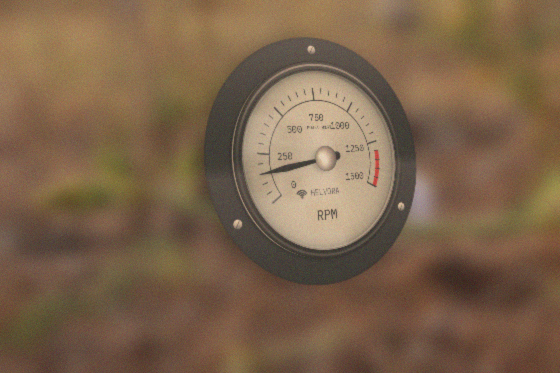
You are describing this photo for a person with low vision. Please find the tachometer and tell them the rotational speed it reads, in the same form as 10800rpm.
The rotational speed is 150rpm
